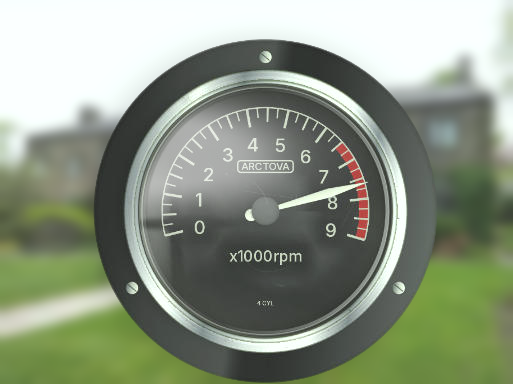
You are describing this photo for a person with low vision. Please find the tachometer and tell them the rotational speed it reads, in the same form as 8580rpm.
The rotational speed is 7625rpm
